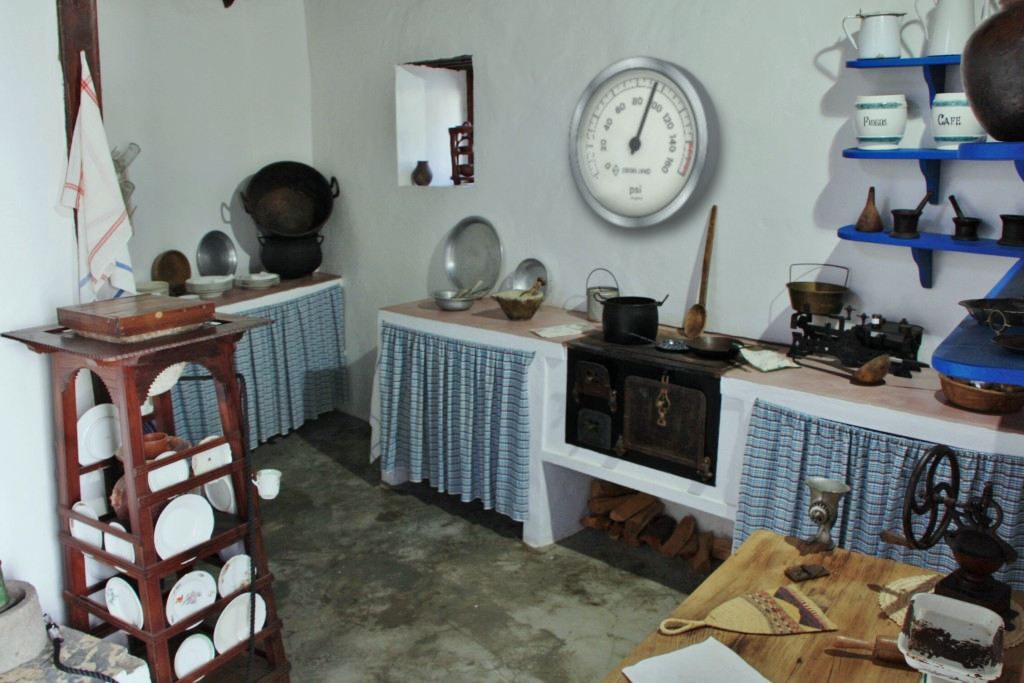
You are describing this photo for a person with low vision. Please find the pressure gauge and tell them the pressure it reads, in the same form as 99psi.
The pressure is 95psi
